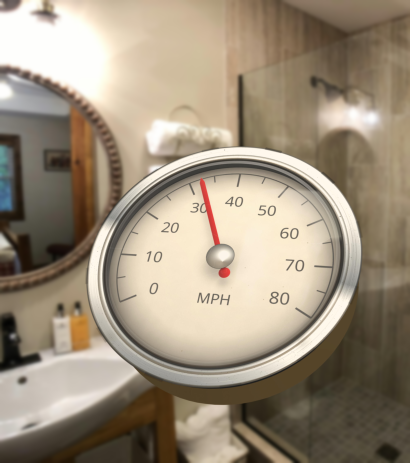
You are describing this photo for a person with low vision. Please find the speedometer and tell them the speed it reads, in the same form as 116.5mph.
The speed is 32.5mph
